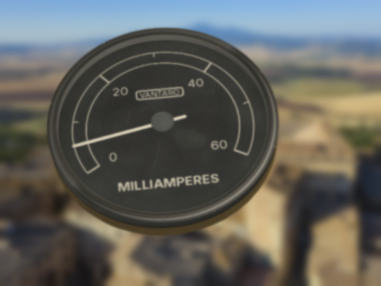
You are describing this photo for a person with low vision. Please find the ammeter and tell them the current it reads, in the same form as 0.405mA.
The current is 5mA
